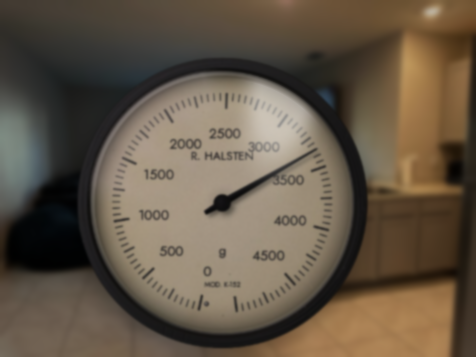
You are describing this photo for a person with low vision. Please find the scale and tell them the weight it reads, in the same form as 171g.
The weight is 3350g
